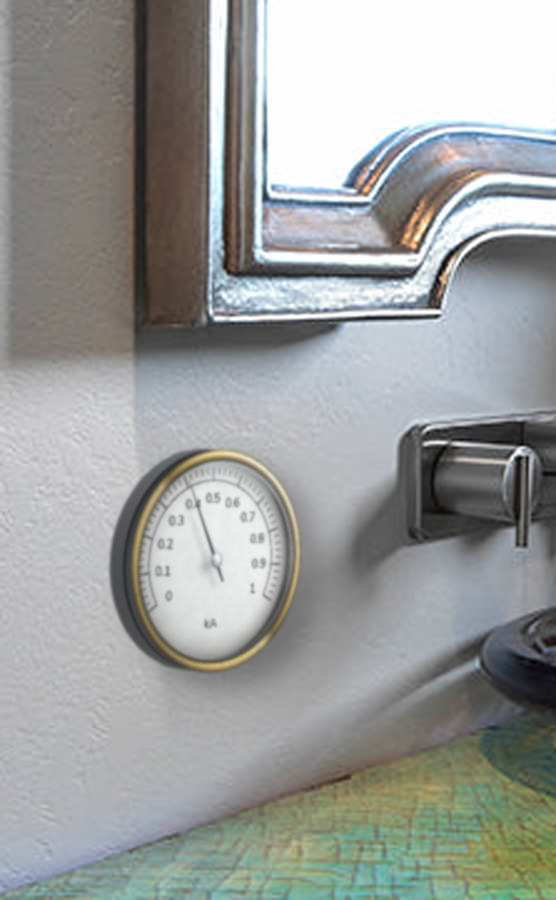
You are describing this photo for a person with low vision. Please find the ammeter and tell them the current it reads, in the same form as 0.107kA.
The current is 0.4kA
